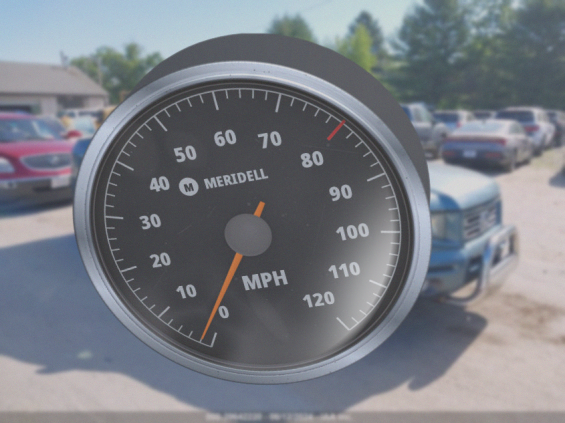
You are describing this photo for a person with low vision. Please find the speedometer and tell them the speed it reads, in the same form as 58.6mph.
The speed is 2mph
